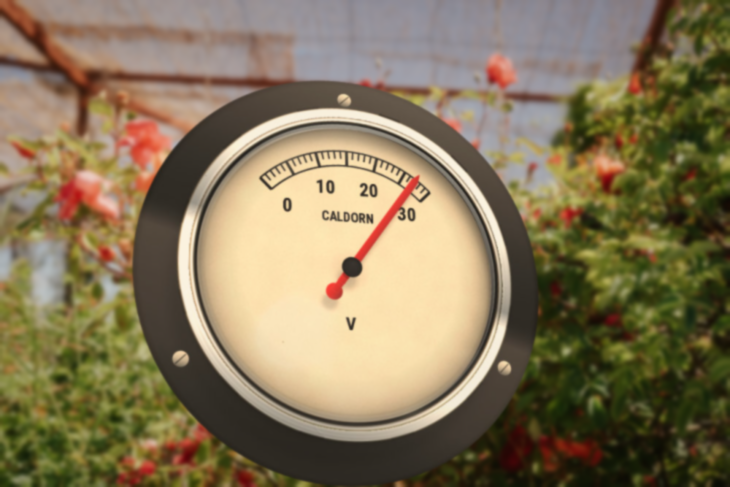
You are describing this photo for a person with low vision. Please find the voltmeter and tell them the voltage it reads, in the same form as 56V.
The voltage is 27V
